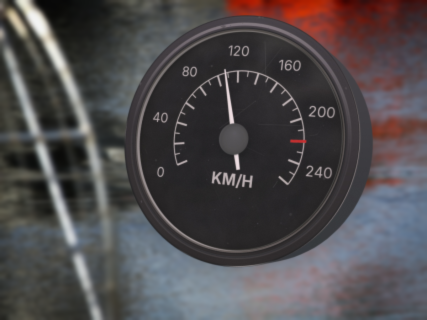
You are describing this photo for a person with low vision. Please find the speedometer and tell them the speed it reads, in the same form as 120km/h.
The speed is 110km/h
